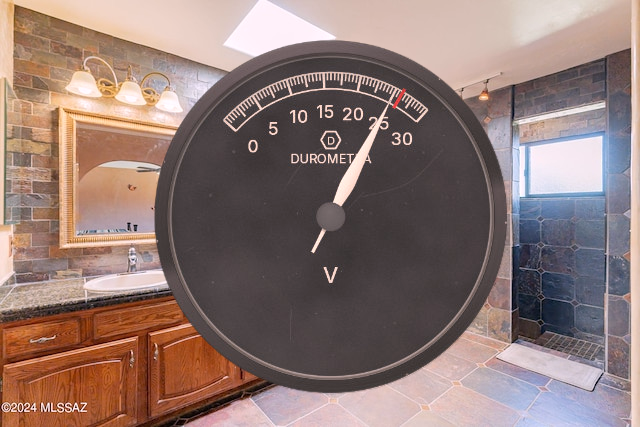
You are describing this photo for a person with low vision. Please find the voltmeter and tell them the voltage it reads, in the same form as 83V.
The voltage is 25V
